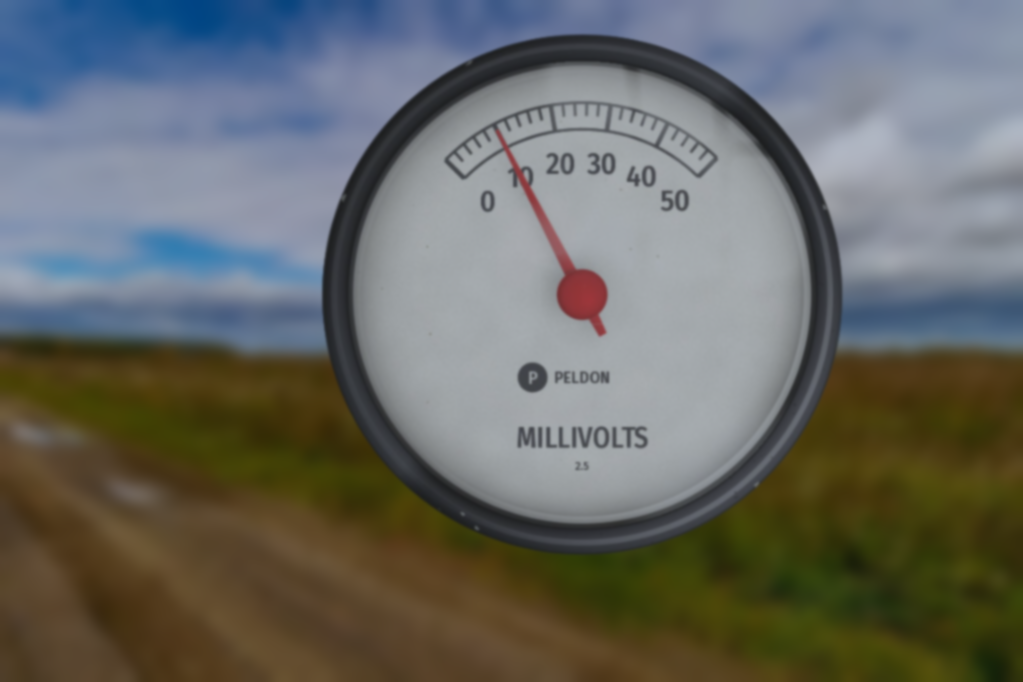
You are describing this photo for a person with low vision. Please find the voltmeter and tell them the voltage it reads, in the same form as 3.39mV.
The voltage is 10mV
